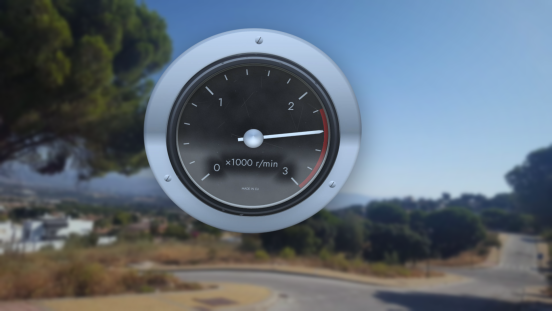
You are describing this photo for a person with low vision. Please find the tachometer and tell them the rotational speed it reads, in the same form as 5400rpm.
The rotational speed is 2400rpm
